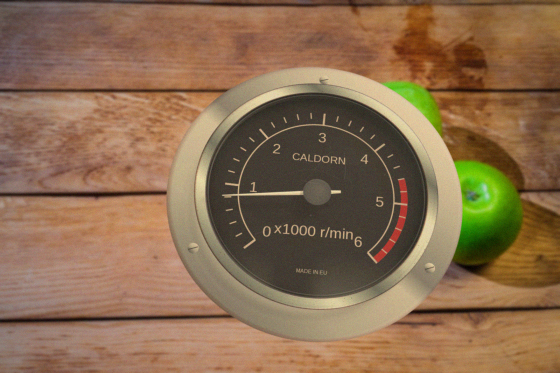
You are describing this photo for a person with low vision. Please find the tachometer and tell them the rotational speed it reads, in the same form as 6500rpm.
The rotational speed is 800rpm
